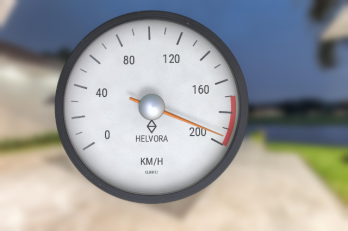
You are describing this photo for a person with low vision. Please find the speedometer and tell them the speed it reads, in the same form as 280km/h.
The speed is 195km/h
